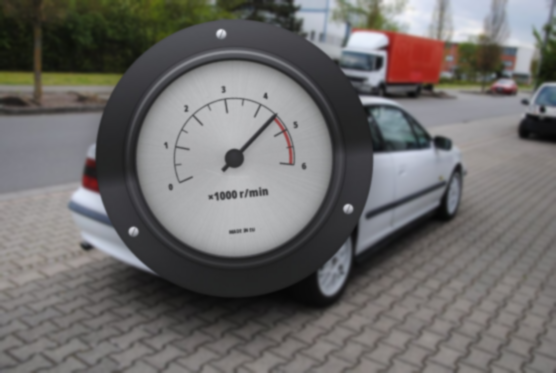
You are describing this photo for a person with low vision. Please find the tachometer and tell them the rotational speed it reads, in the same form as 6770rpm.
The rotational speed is 4500rpm
